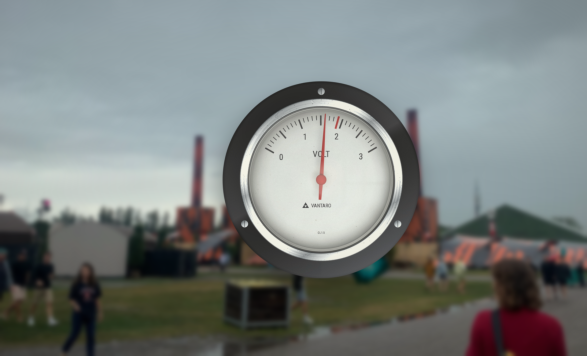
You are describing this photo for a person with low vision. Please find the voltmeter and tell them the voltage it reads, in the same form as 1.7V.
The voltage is 1.6V
